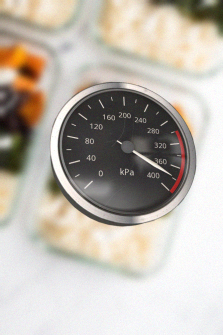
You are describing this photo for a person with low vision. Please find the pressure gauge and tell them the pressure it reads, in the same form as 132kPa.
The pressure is 380kPa
